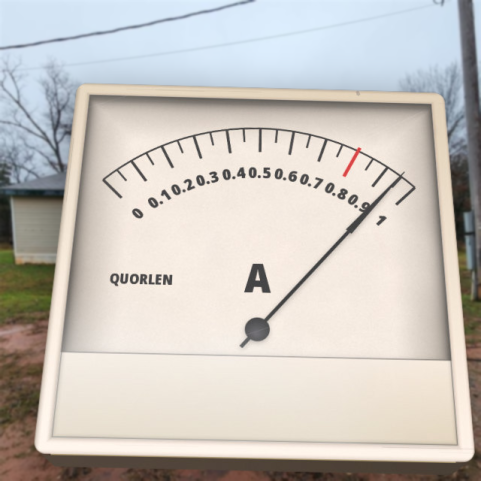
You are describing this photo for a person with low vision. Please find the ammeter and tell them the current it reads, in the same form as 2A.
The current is 0.95A
